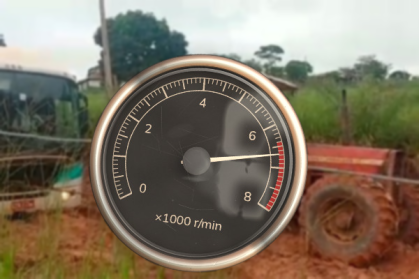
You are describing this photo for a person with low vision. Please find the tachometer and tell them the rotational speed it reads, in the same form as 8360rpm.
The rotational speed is 6700rpm
